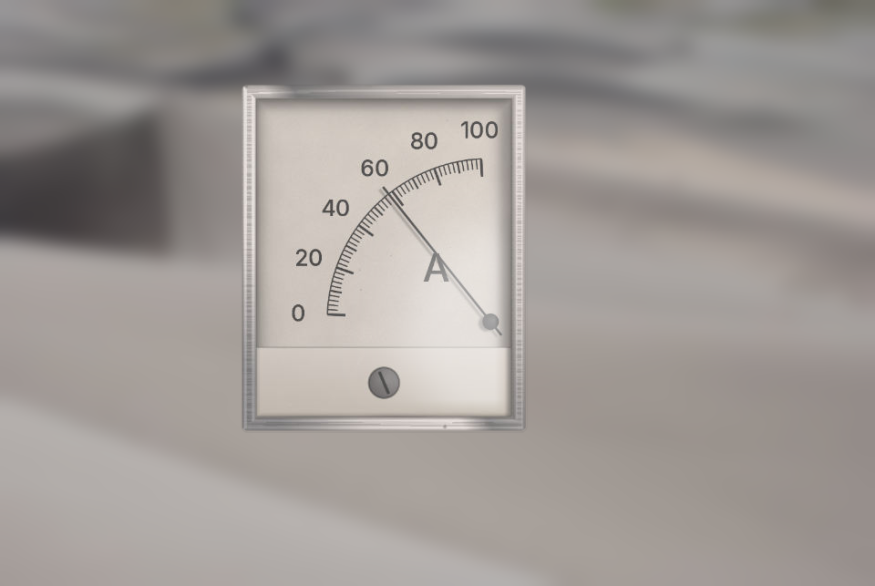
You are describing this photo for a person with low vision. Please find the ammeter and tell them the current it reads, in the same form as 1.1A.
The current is 58A
